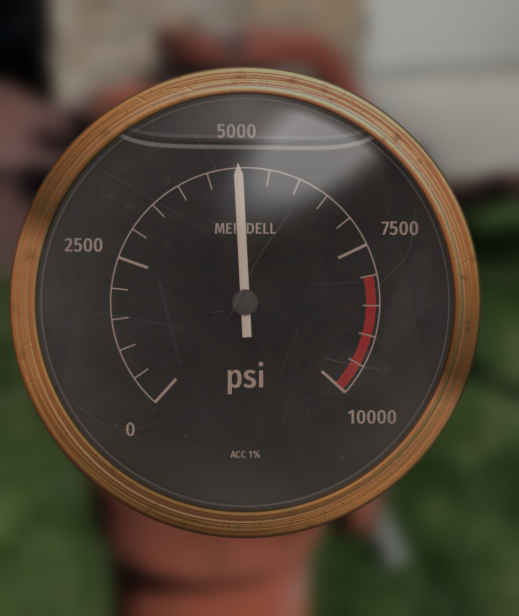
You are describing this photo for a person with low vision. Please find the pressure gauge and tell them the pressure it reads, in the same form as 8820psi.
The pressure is 5000psi
